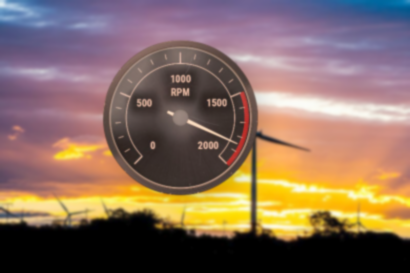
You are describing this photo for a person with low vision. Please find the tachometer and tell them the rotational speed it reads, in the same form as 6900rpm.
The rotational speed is 1850rpm
